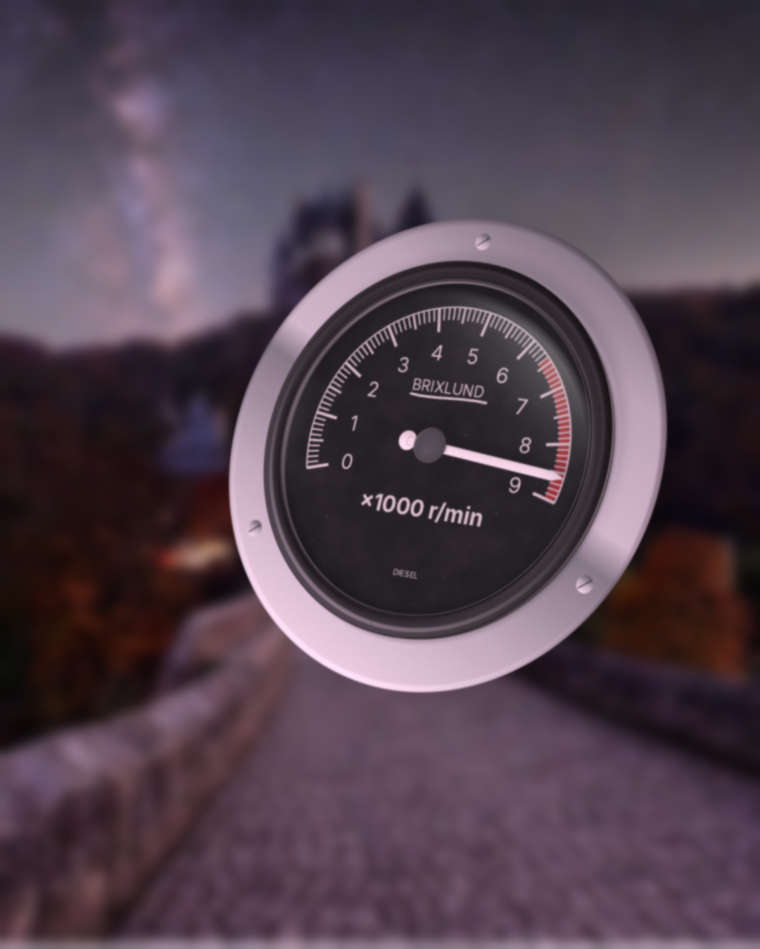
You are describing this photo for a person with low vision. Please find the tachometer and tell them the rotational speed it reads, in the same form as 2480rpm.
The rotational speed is 8600rpm
